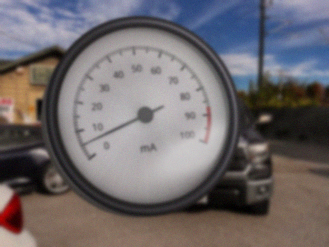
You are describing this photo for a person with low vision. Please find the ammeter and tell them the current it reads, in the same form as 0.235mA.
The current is 5mA
